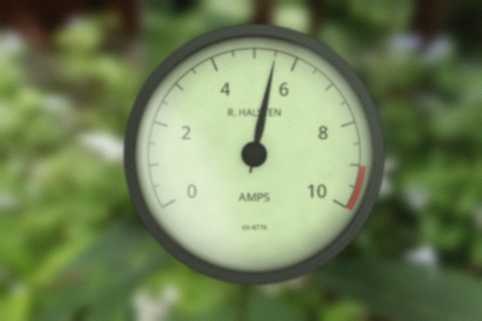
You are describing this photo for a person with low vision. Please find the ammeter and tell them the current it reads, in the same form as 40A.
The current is 5.5A
